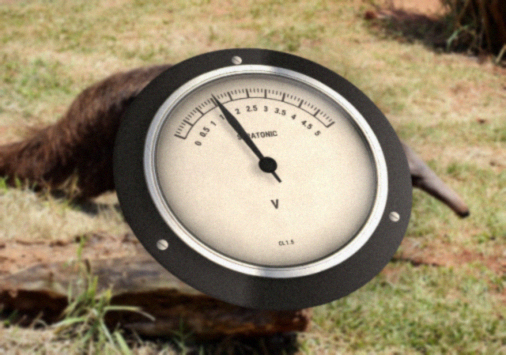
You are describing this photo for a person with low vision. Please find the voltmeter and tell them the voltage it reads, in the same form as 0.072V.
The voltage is 1.5V
